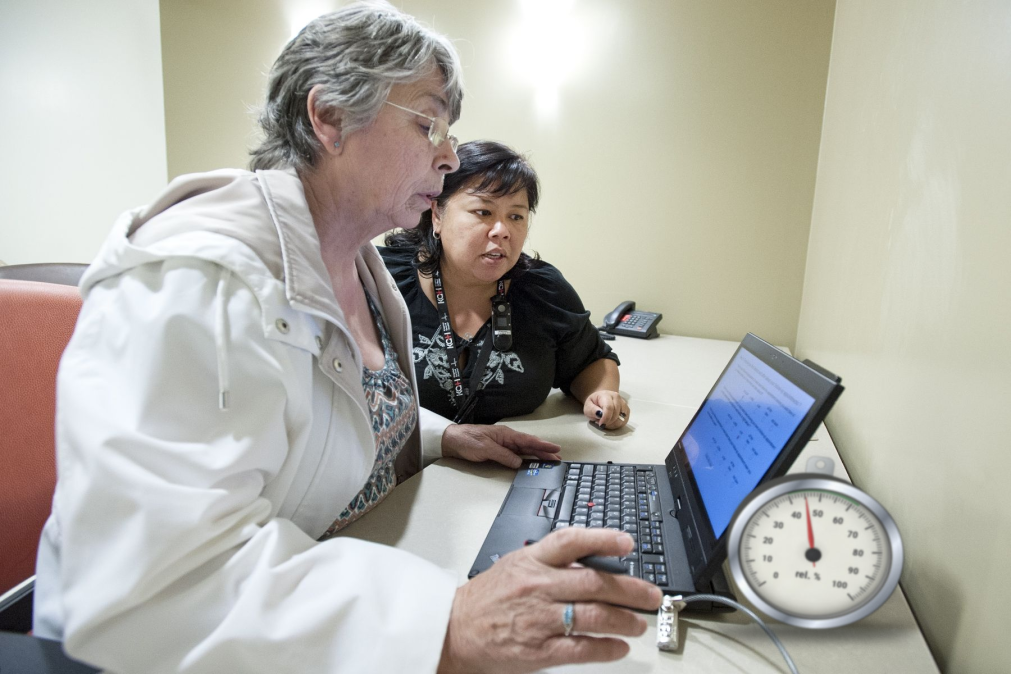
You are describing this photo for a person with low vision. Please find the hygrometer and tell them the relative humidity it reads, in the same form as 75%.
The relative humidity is 45%
